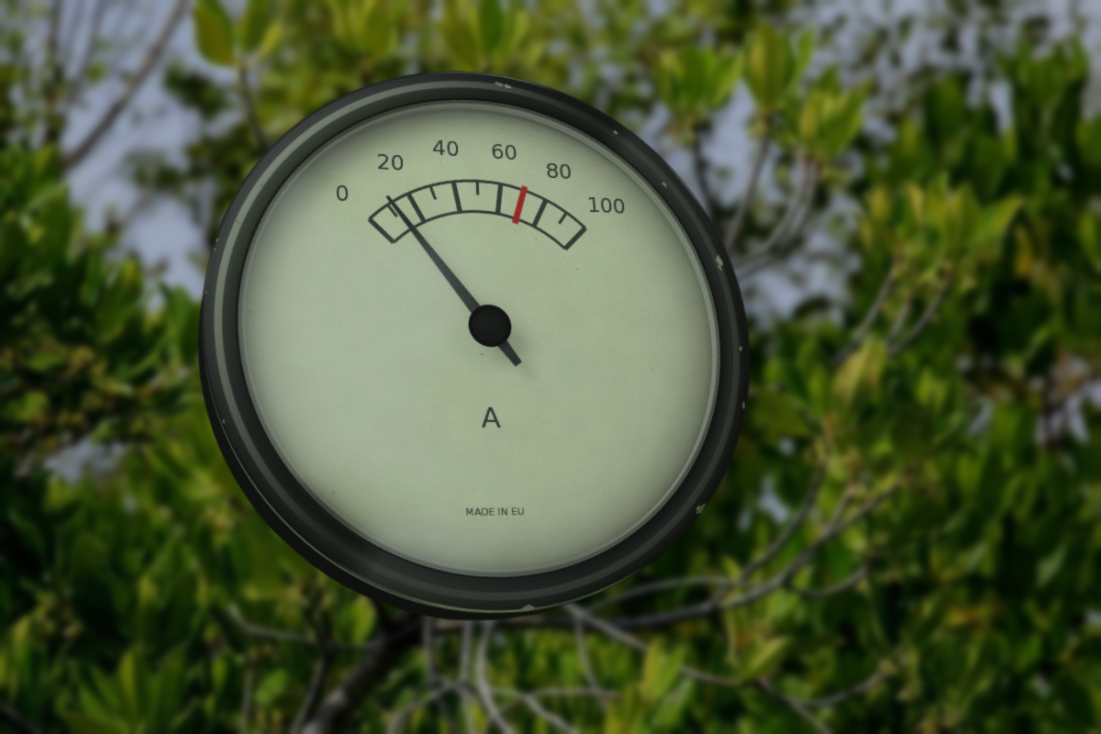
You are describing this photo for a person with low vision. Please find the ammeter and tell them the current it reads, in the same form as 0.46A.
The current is 10A
